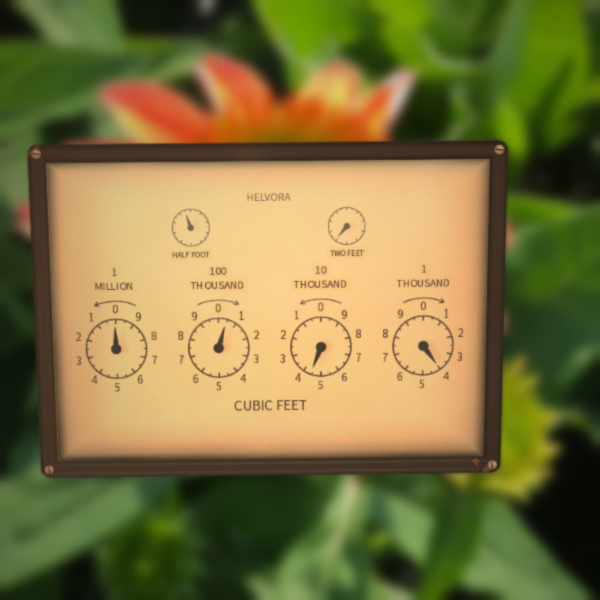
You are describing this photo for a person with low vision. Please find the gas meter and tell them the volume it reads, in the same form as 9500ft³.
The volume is 4400ft³
